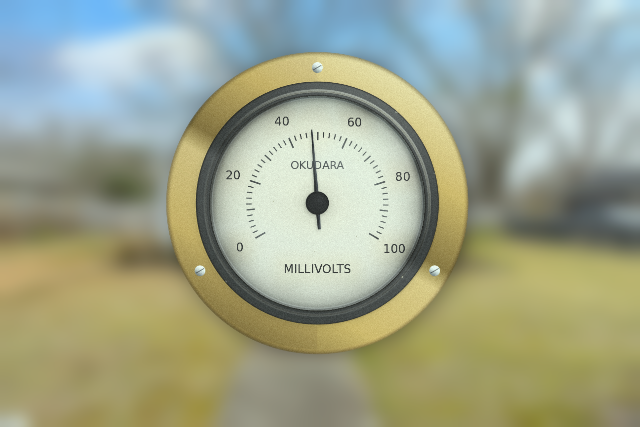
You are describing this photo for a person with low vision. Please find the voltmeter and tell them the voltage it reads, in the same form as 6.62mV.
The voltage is 48mV
